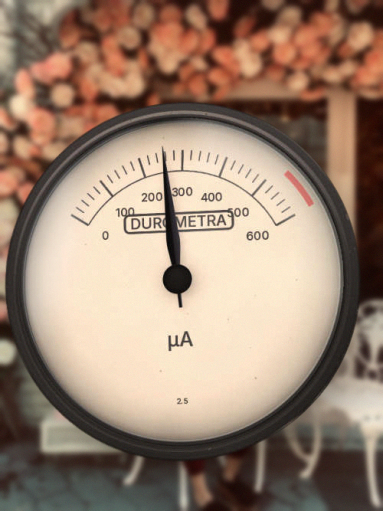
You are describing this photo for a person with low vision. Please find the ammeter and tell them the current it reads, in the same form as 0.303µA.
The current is 260µA
